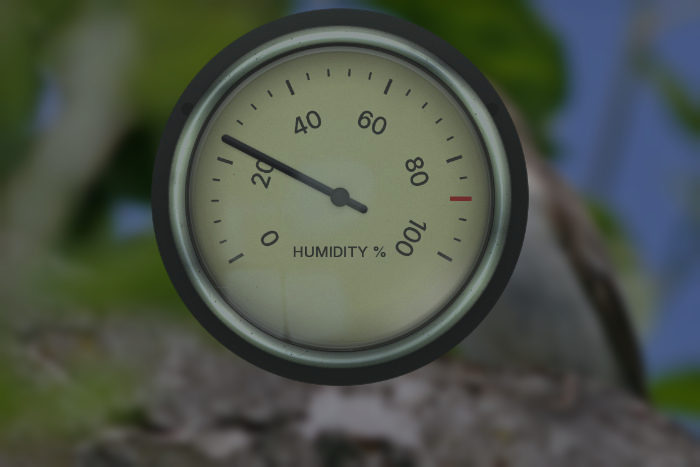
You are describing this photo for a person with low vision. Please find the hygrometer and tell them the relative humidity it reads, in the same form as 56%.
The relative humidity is 24%
